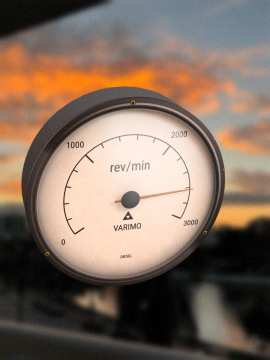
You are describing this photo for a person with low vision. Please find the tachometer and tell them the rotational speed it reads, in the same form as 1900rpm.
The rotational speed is 2600rpm
